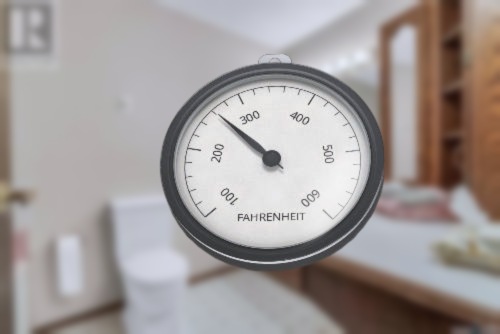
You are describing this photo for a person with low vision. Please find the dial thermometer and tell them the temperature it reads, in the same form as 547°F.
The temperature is 260°F
